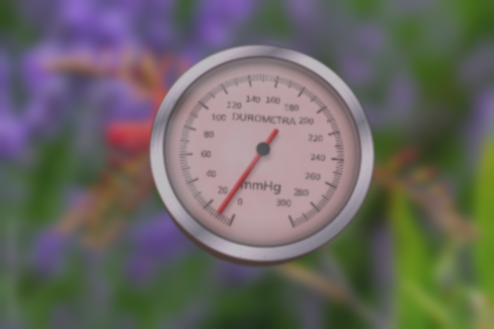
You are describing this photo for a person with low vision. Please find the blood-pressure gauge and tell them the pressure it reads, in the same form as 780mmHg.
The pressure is 10mmHg
